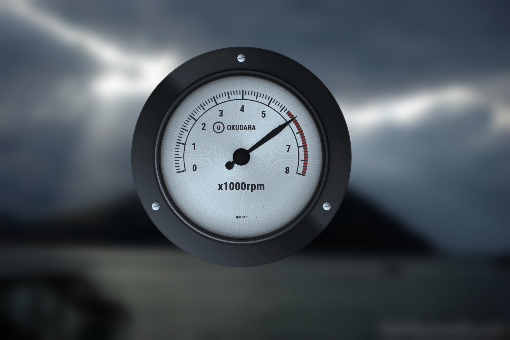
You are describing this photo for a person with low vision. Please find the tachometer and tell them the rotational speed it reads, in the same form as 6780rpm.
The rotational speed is 6000rpm
